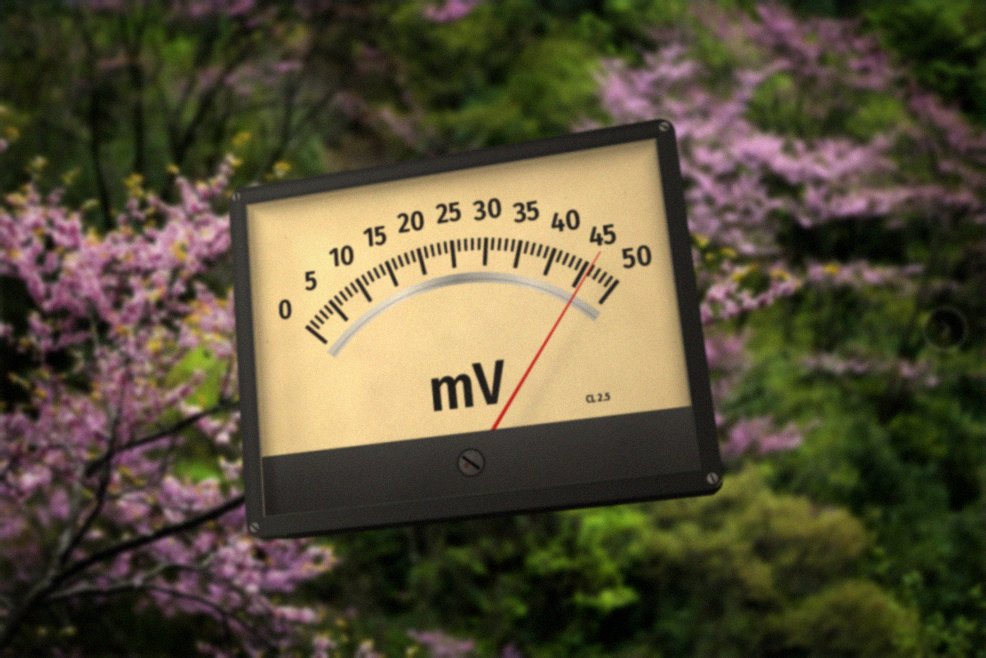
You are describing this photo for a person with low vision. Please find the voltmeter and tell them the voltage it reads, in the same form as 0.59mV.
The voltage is 46mV
